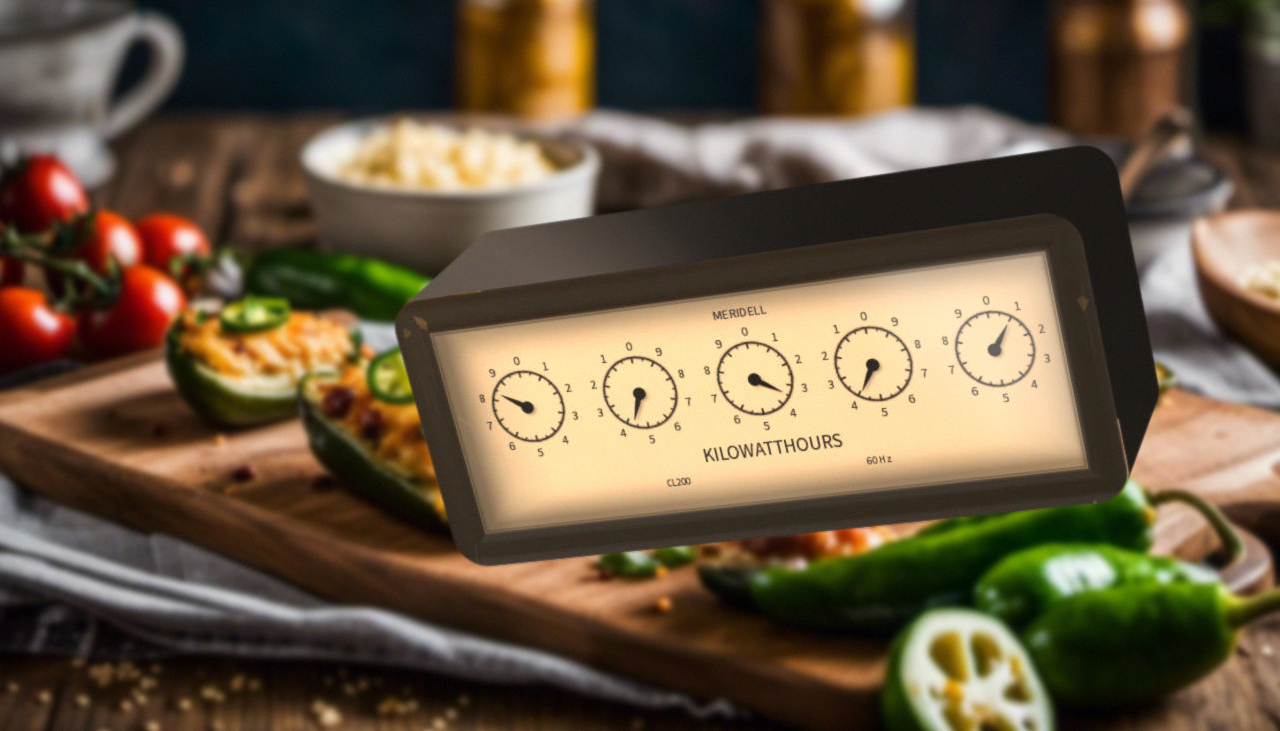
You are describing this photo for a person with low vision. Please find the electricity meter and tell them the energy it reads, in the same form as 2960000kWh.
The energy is 84341kWh
